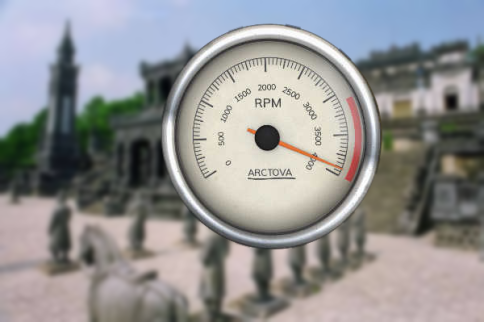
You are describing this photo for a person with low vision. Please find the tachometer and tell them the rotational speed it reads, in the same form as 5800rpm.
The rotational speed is 3900rpm
